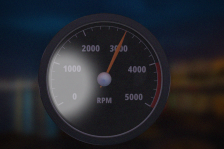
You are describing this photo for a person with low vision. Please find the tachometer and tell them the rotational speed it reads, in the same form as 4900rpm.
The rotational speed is 3000rpm
